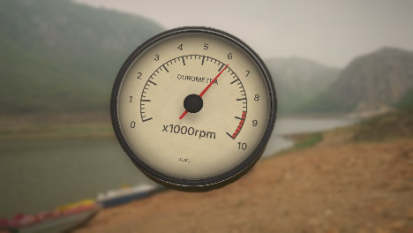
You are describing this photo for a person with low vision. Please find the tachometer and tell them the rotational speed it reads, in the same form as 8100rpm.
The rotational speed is 6200rpm
